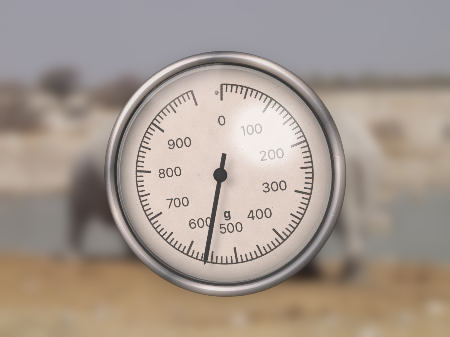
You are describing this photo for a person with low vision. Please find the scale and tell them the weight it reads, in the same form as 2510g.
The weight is 560g
